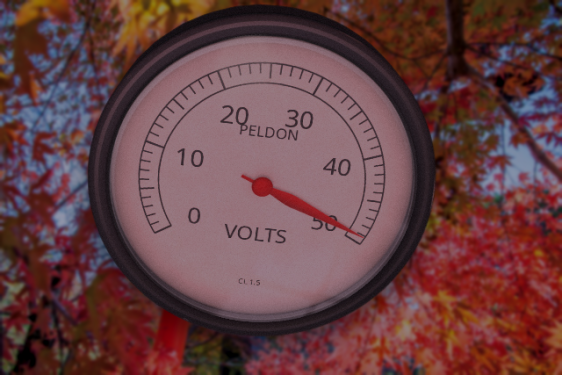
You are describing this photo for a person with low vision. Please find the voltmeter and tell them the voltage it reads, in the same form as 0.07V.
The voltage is 49V
